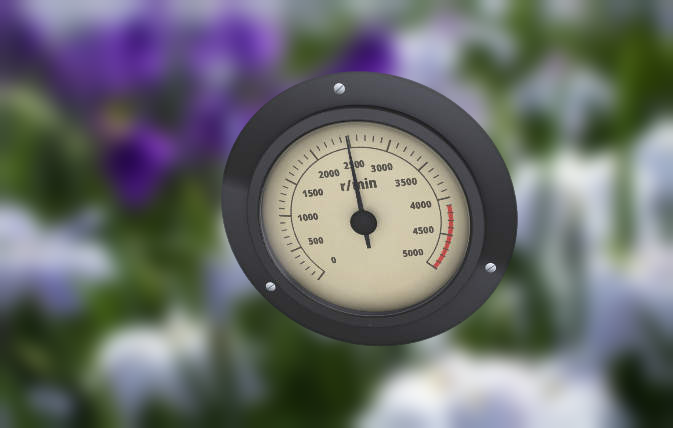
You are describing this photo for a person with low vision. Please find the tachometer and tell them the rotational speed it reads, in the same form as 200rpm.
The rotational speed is 2500rpm
